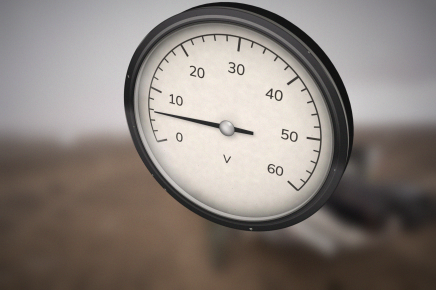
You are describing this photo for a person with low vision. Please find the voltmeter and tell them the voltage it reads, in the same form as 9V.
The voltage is 6V
